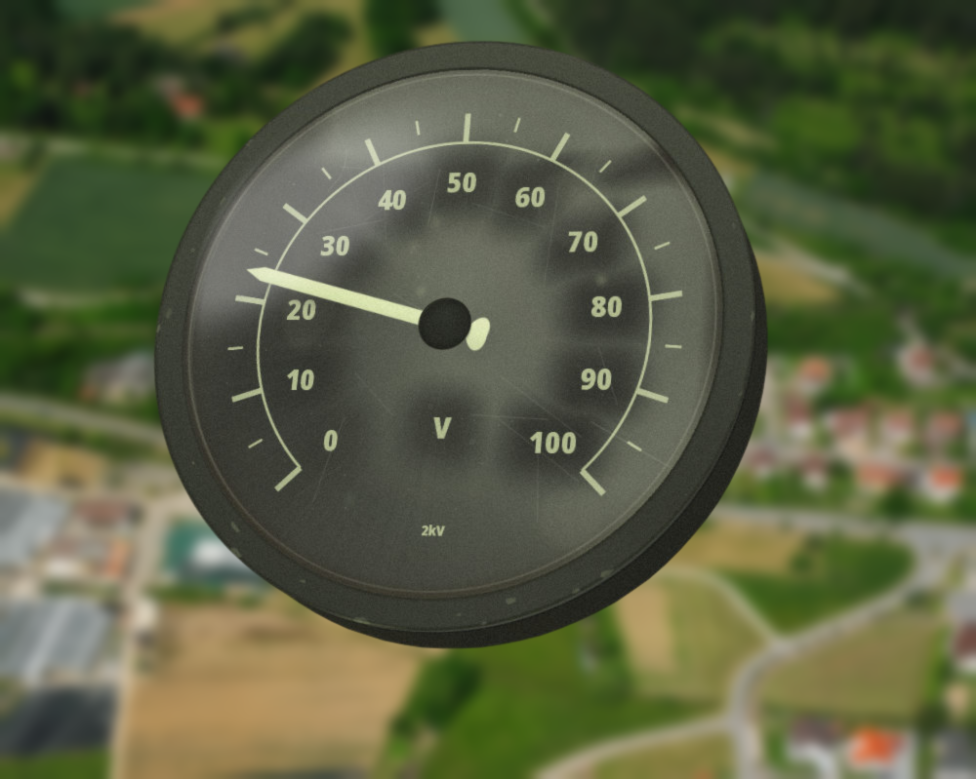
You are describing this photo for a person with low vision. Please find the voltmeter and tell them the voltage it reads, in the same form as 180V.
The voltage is 22.5V
